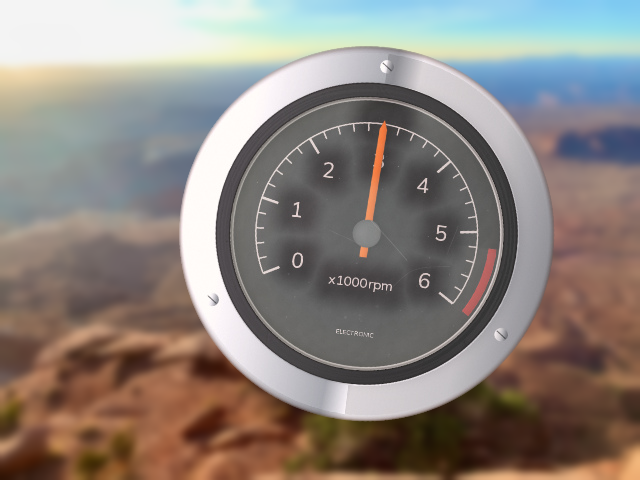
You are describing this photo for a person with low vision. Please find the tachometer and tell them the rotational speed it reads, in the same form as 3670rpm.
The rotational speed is 3000rpm
